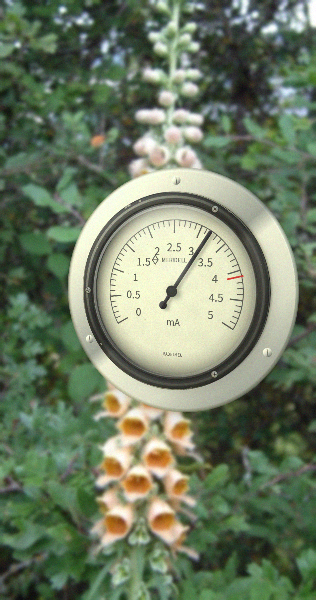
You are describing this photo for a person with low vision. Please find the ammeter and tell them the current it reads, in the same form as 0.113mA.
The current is 3.2mA
